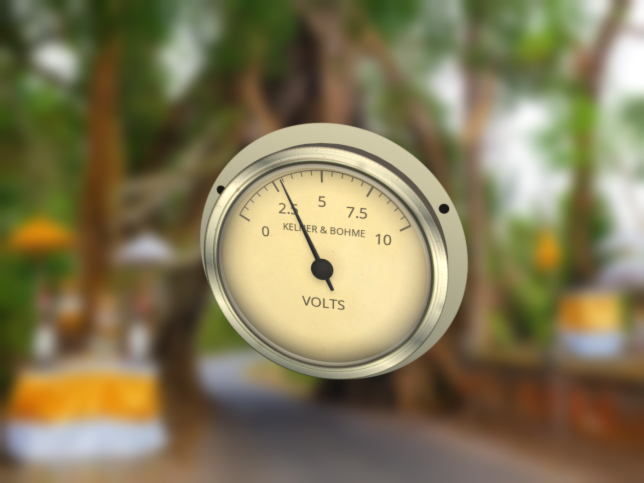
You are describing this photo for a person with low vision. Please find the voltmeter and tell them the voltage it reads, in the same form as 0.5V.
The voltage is 3V
